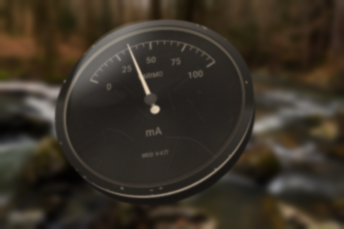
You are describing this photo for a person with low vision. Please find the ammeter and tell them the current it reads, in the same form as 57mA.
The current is 35mA
